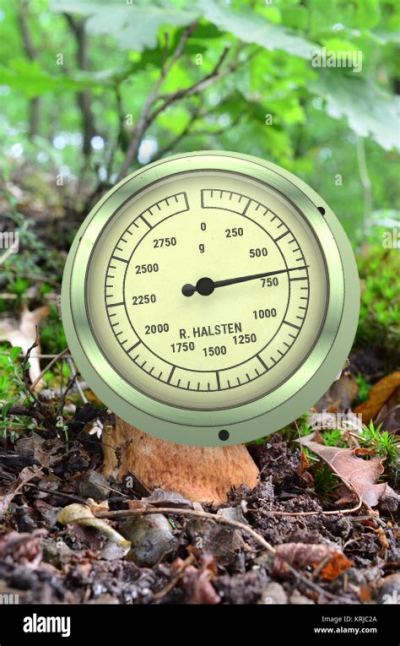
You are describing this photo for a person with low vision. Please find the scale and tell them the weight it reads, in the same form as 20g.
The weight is 700g
